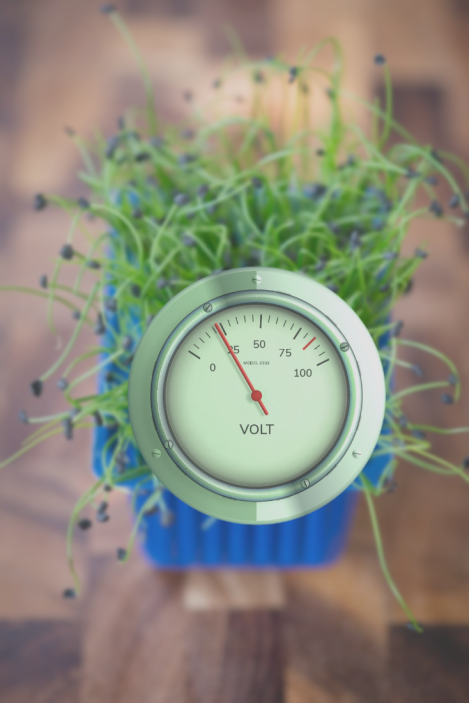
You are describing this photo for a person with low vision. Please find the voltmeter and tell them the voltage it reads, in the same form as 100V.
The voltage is 22.5V
